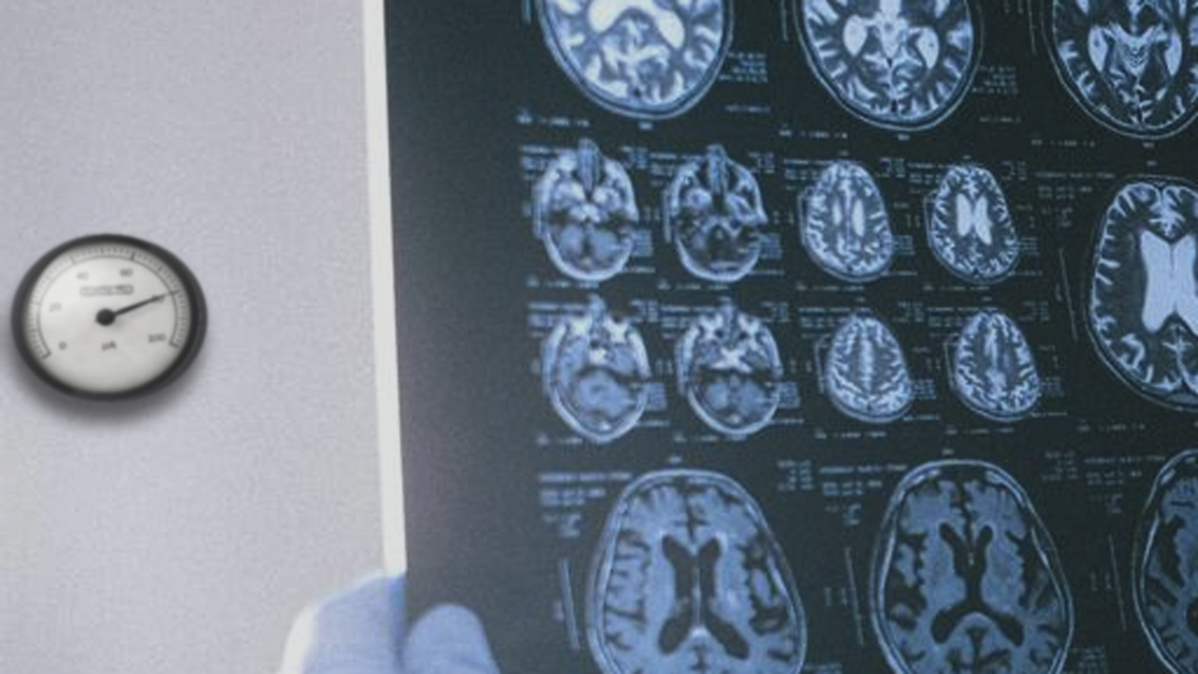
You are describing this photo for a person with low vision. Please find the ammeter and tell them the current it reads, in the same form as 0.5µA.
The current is 80µA
